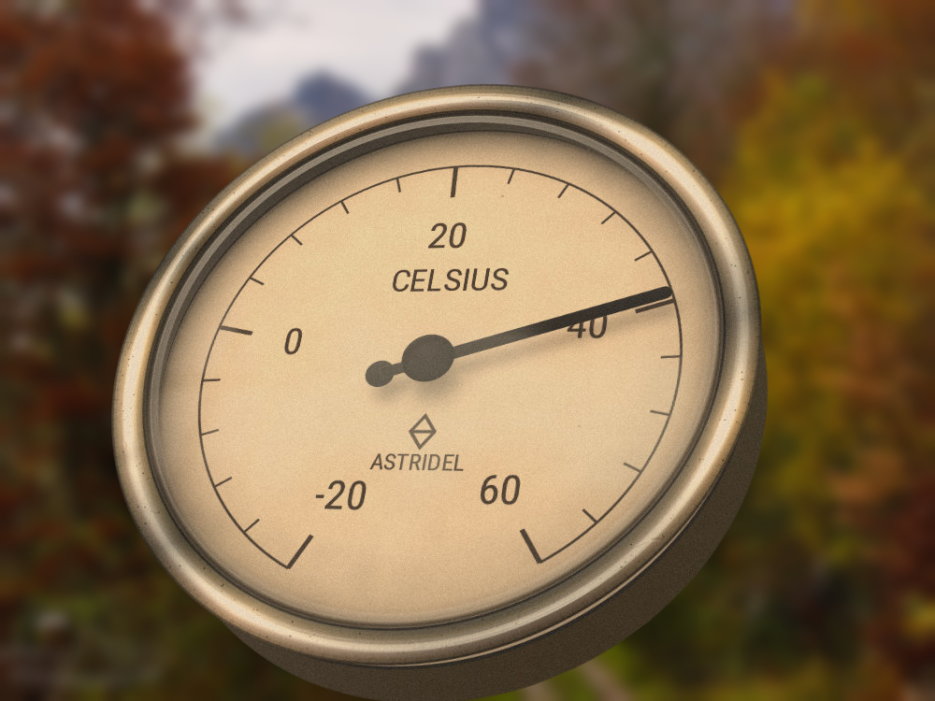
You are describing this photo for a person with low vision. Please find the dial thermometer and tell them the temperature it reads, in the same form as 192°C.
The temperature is 40°C
